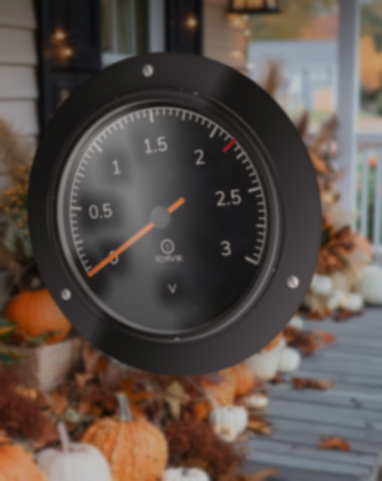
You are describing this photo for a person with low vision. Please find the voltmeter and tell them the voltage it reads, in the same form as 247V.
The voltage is 0V
